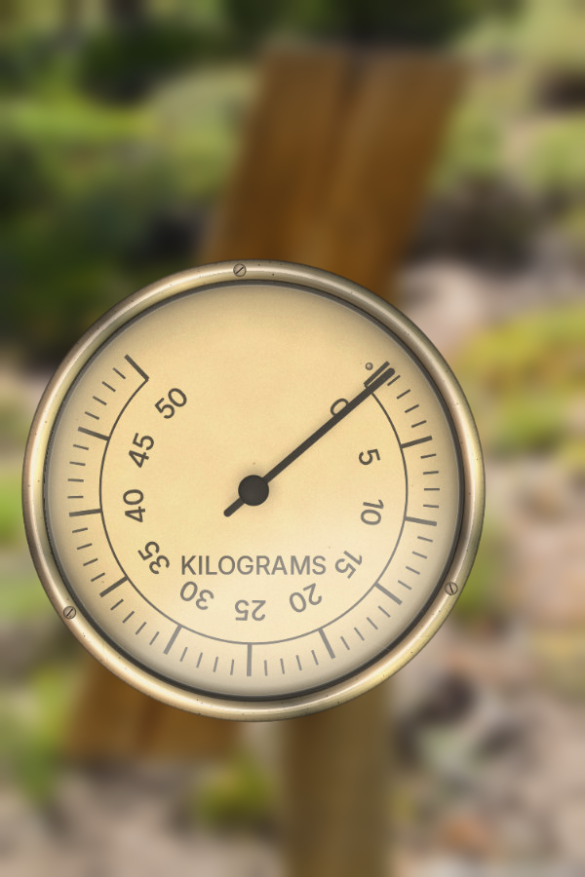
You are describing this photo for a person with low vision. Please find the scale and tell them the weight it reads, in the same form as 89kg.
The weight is 0.5kg
